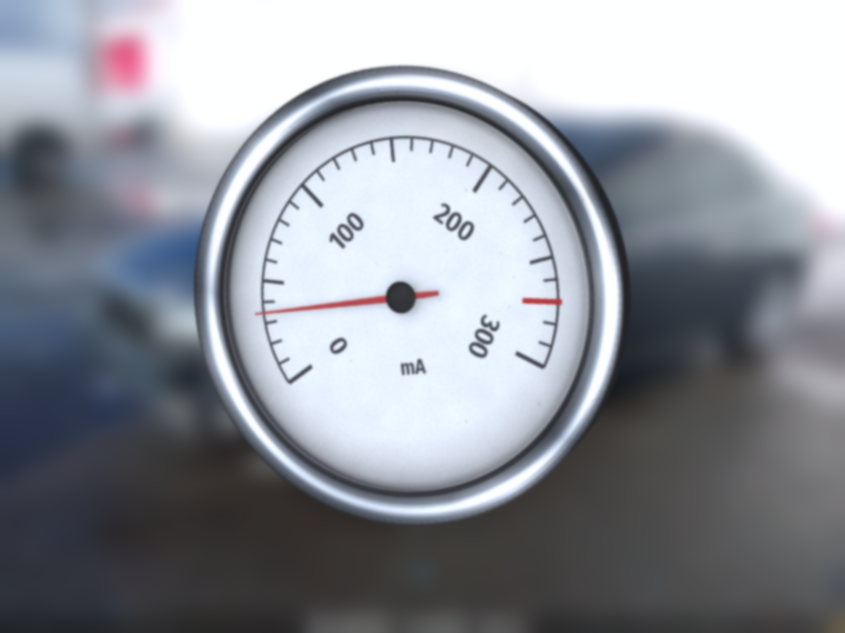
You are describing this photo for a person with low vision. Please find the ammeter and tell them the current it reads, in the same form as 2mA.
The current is 35mA
